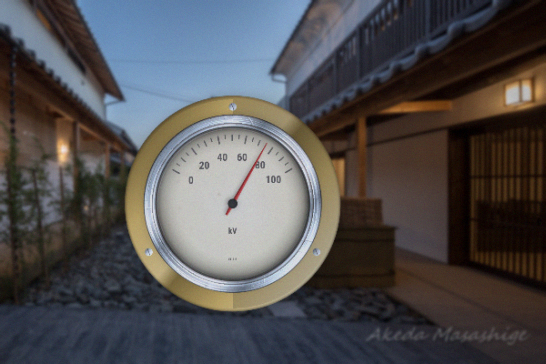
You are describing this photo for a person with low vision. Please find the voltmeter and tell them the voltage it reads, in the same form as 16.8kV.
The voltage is 75kV
